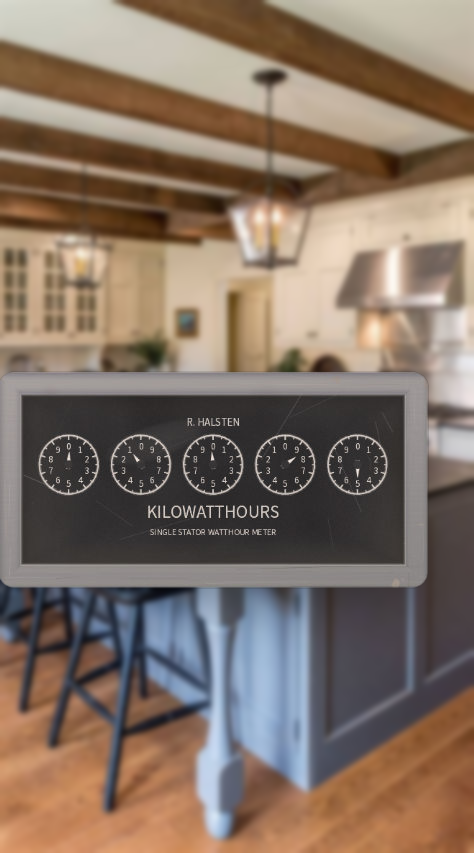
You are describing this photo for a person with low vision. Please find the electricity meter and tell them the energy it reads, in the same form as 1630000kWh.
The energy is 985kWh
